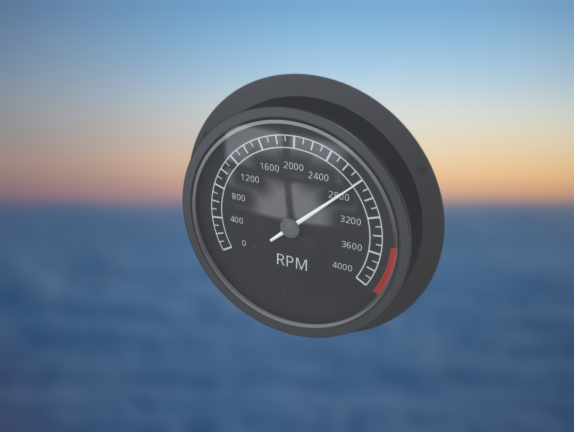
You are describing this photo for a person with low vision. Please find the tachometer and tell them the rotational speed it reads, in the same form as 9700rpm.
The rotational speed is 2800rpm
